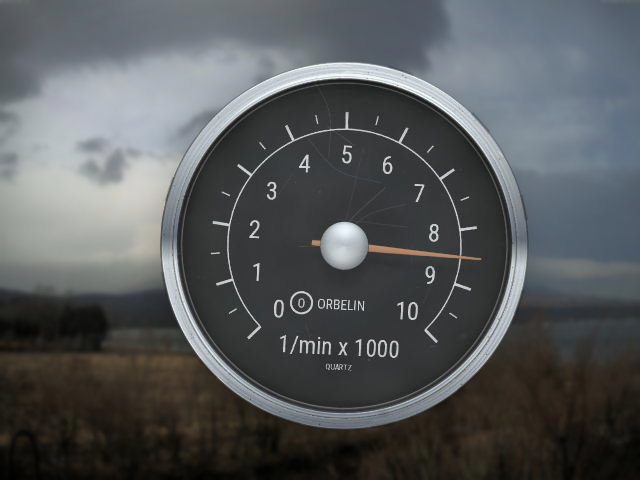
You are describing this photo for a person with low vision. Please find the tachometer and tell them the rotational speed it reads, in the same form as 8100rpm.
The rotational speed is 8500rpm
